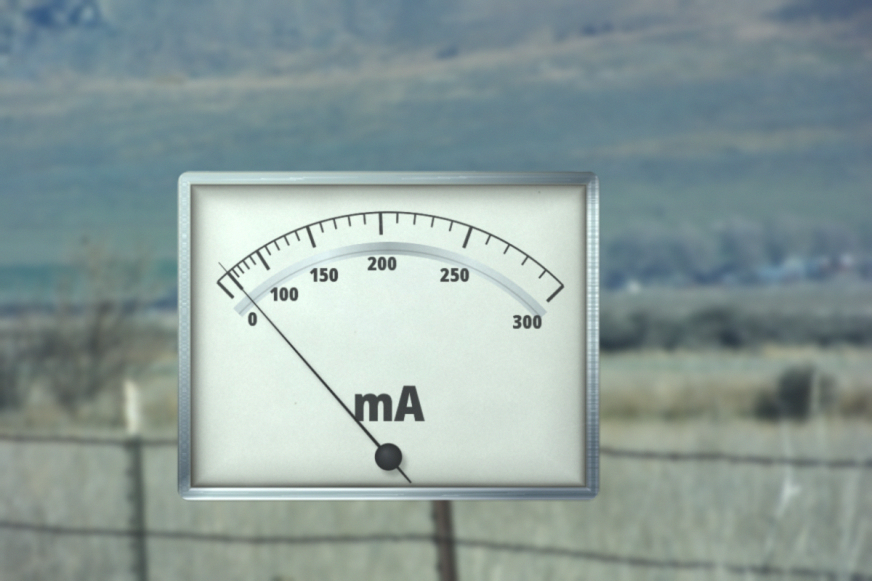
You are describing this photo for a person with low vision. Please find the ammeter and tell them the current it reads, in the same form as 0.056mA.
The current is 50mA
